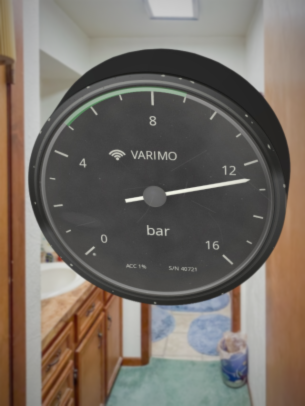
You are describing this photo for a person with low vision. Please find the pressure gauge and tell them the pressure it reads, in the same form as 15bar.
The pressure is 12.5bar
